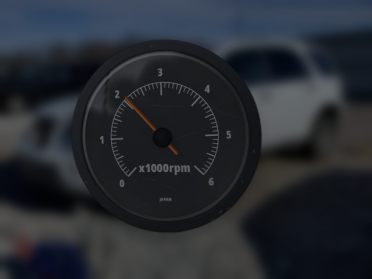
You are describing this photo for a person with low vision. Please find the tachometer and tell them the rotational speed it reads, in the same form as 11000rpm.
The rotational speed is 2100rpm
